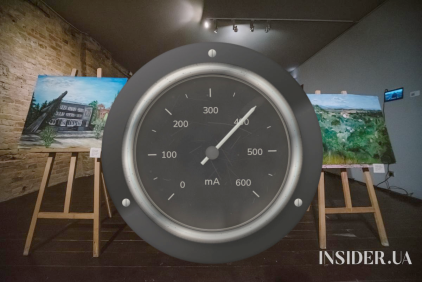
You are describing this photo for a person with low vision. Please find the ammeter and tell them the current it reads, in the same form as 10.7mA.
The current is 400mA
